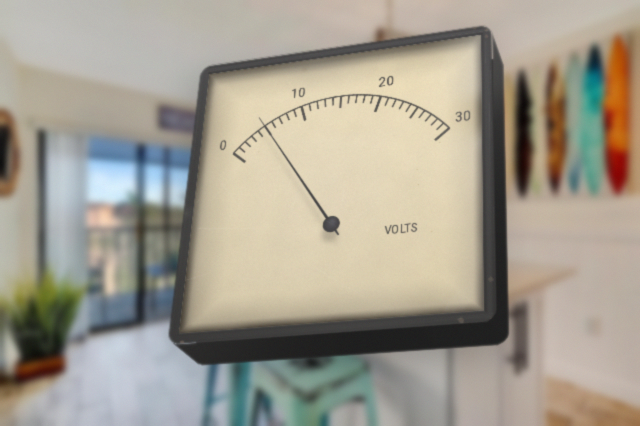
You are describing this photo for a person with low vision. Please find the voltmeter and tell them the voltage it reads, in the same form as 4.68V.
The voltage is 5V
